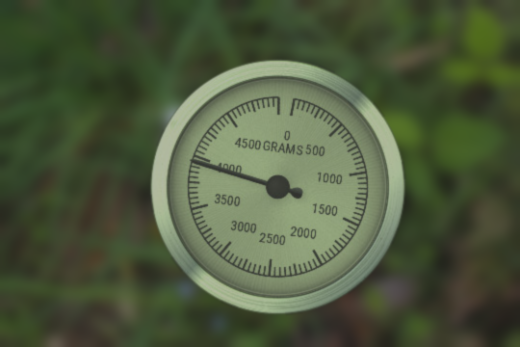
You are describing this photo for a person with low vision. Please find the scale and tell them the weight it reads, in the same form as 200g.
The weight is 3950g
